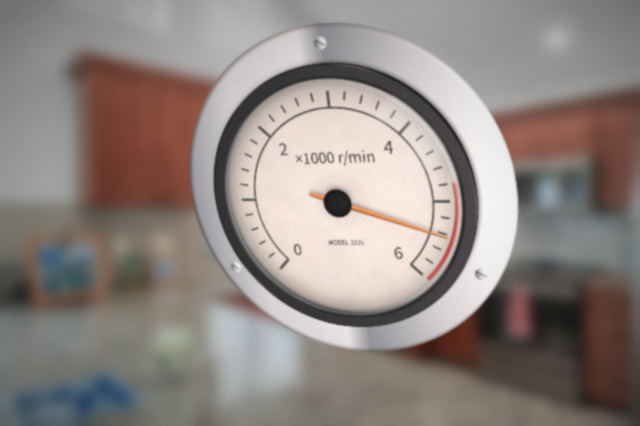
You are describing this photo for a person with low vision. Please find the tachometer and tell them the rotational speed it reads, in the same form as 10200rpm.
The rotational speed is 5400rpm
